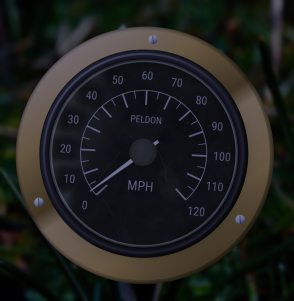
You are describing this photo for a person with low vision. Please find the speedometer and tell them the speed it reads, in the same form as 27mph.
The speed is 2.5mph
